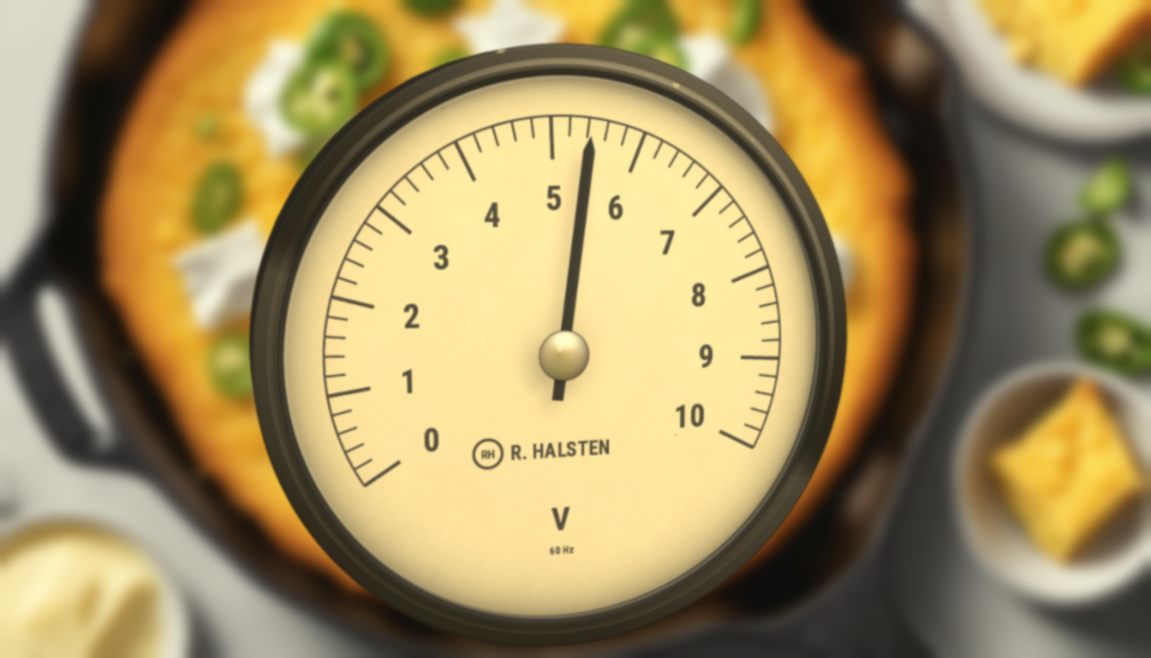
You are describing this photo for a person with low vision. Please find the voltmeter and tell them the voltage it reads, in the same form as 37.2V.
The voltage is 5.4V
